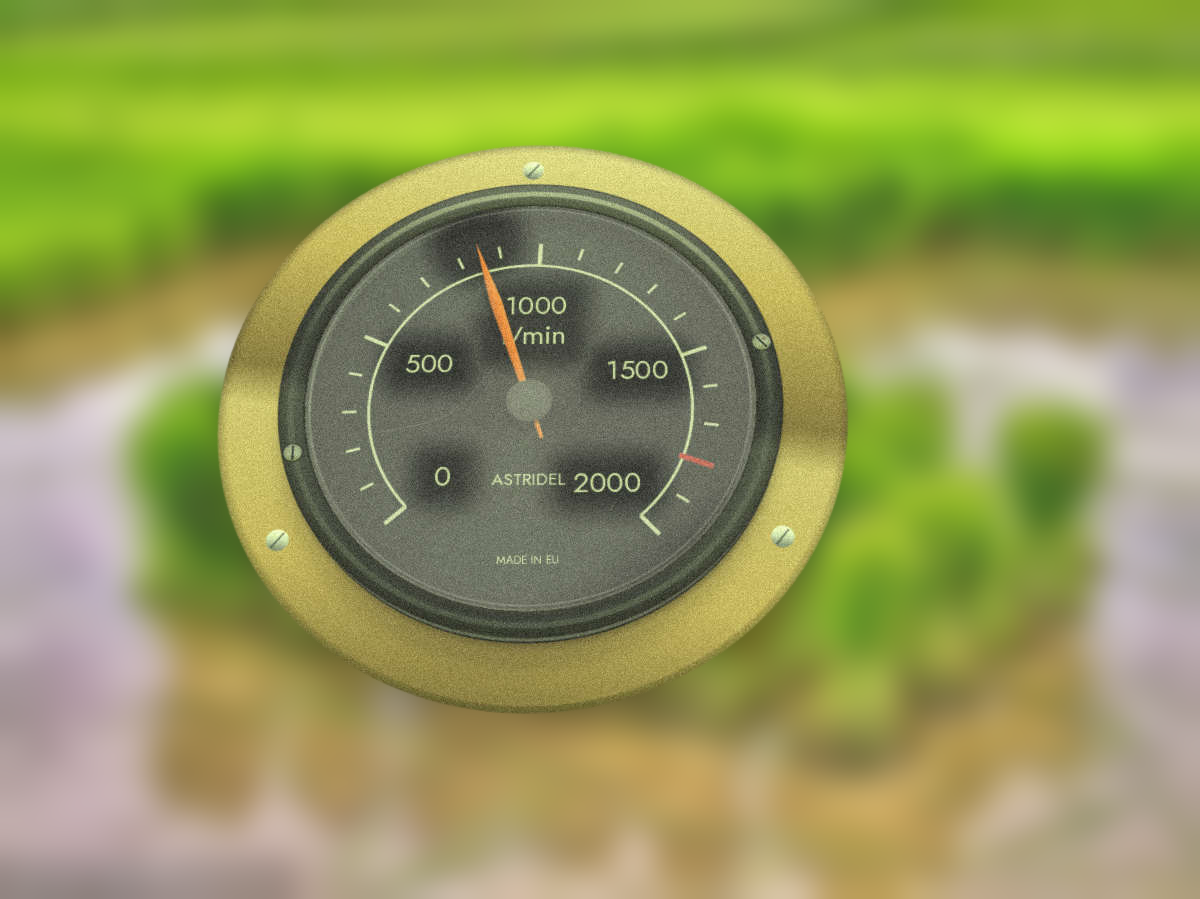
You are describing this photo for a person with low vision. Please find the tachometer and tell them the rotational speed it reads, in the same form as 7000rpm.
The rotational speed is 850rpm
